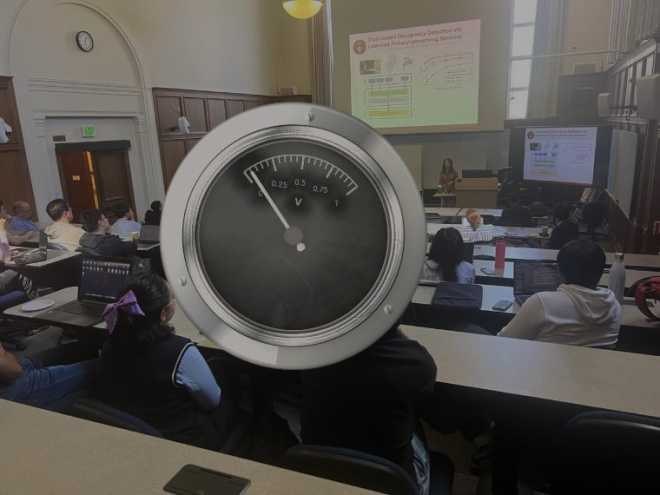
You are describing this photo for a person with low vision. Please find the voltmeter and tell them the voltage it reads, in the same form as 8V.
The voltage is 0.05V
